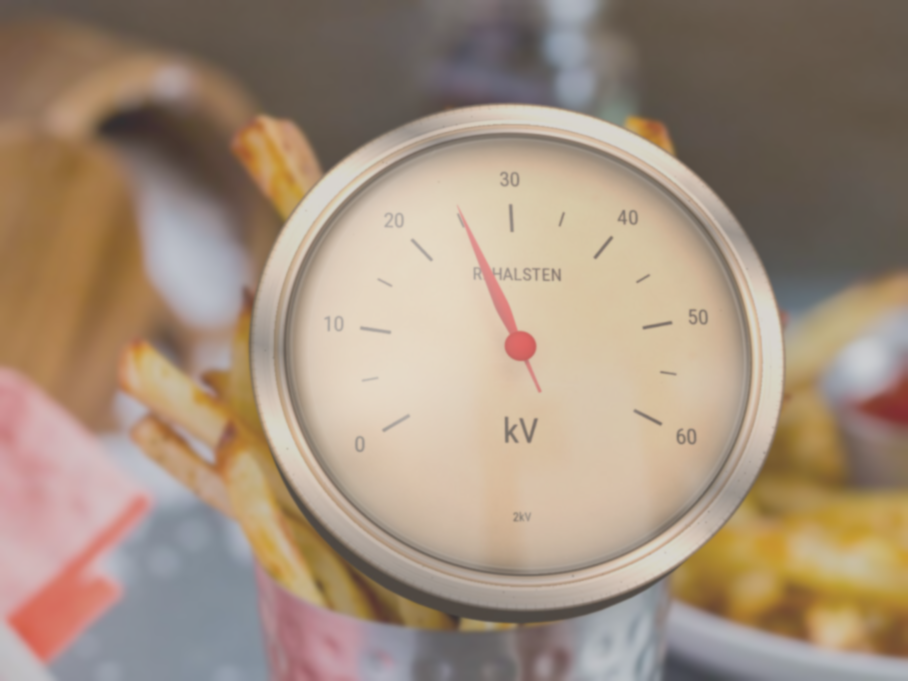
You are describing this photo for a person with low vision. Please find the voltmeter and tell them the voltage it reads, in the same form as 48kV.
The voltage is 25kV
